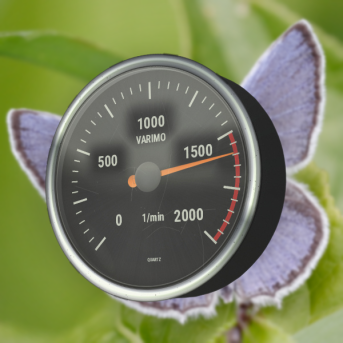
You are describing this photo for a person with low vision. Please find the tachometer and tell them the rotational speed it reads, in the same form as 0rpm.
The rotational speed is 1600rpm
